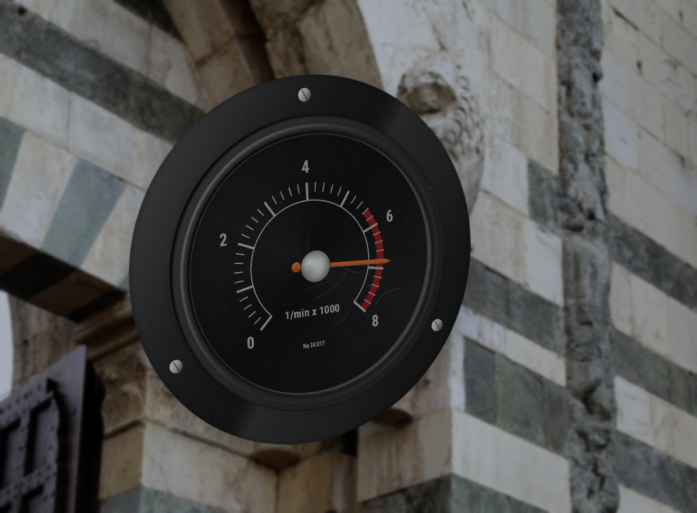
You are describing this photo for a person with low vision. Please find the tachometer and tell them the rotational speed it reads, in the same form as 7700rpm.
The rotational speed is 6800rpm
